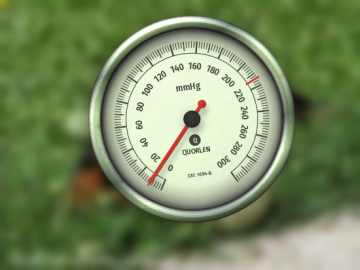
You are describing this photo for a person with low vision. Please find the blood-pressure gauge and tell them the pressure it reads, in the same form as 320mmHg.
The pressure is 10mmHg
